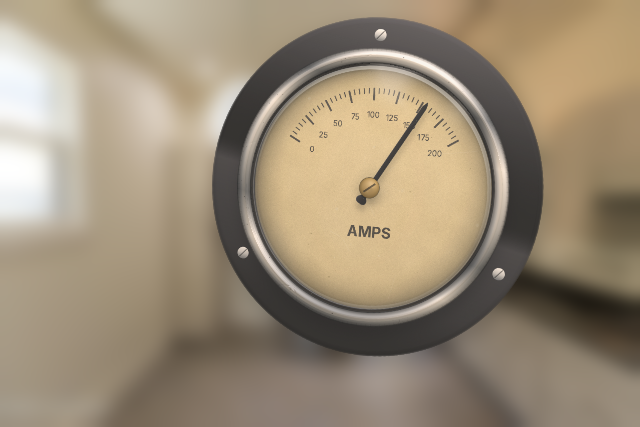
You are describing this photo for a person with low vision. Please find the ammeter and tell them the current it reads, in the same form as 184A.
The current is 155A
